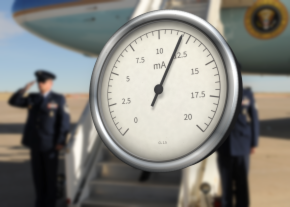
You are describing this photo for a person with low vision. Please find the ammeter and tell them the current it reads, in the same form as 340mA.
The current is 12mA
